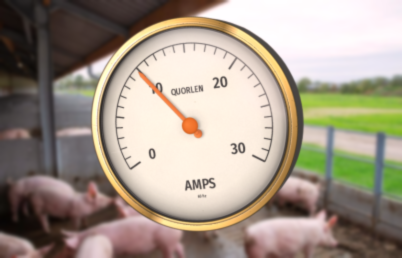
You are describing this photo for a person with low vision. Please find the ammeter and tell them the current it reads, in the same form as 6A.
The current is 10A
